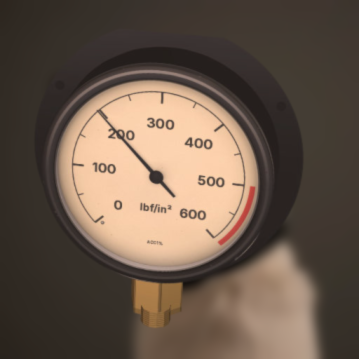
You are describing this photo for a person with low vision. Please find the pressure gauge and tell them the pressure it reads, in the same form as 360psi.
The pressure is 200psi
